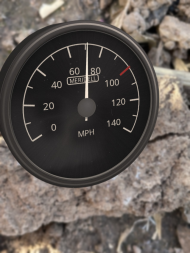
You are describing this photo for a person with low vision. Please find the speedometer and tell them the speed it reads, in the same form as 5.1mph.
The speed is 70mph
